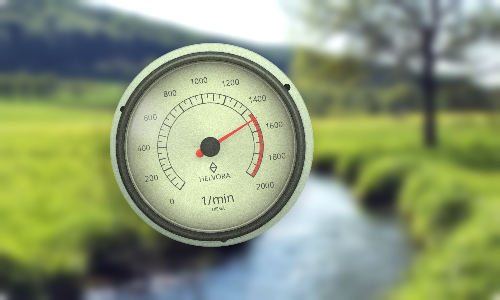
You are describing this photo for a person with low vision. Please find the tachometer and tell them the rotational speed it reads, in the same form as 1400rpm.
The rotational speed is 1500rpm
